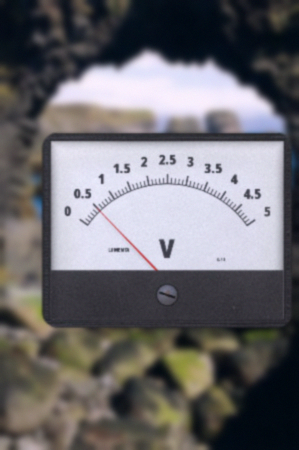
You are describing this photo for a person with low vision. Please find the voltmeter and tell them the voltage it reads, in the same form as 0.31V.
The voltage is 0.5V
